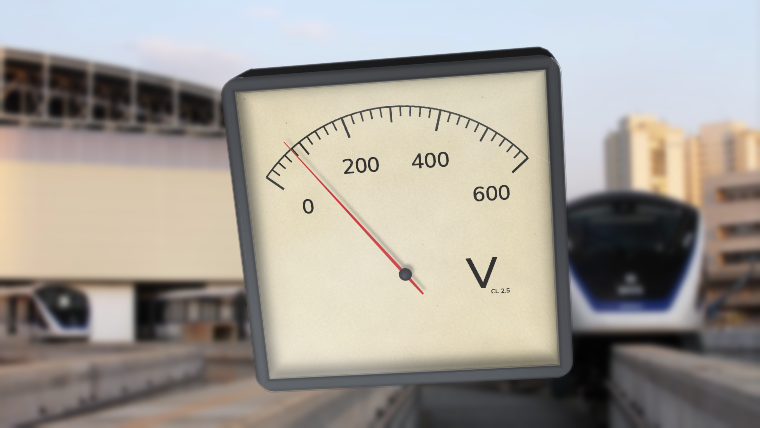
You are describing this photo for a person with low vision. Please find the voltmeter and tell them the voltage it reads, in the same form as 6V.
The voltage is 80V
